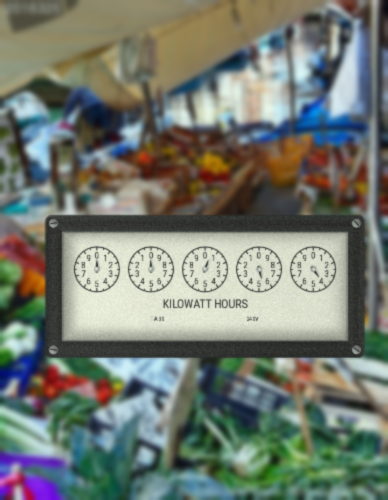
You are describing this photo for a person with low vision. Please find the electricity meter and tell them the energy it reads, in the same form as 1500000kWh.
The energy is 54kWh
